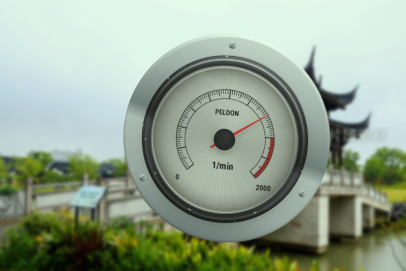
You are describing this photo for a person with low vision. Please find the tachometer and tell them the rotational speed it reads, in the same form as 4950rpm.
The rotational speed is 1400rpm
